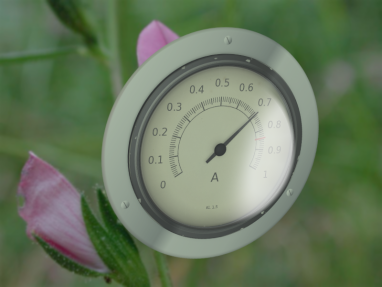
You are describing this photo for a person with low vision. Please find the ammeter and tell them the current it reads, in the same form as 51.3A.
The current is 0.7A
